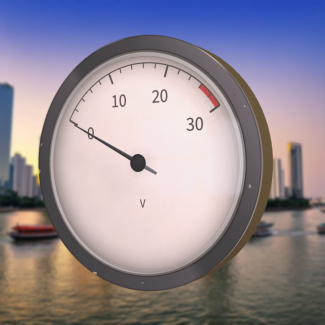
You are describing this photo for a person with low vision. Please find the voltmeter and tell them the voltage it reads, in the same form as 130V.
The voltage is 0V
